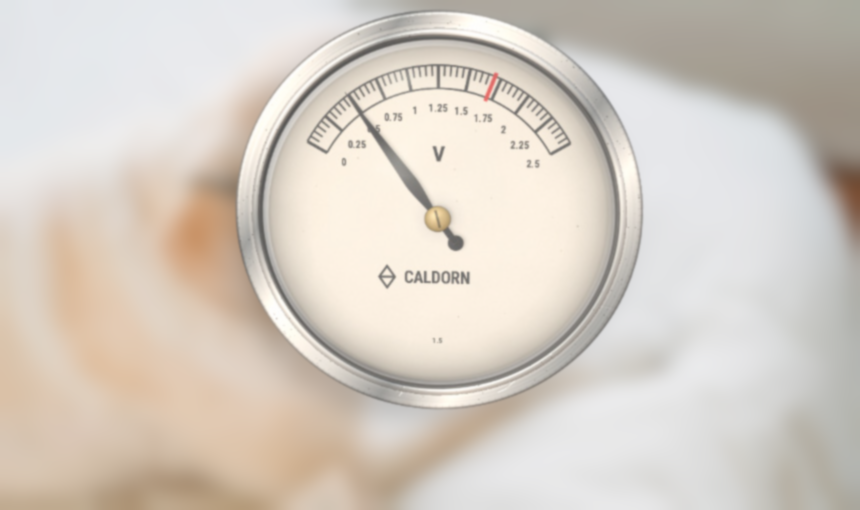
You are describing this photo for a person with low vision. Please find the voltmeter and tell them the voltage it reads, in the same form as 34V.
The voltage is 0.5V
